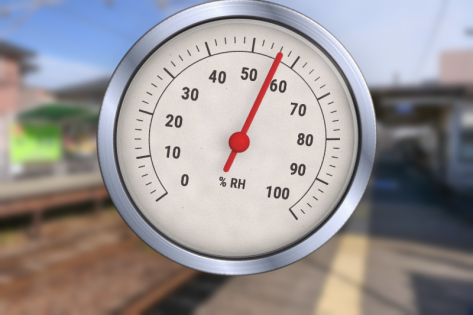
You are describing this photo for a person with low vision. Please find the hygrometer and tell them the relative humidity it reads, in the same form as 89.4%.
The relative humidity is 56%
